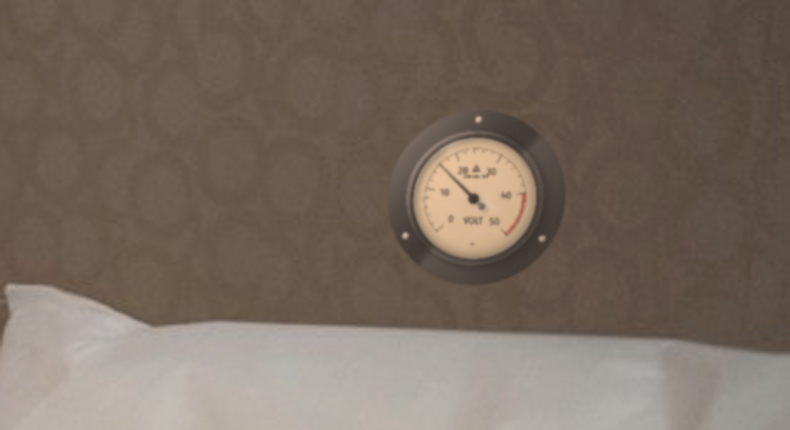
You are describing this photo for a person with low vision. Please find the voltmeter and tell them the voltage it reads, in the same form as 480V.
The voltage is 16V
